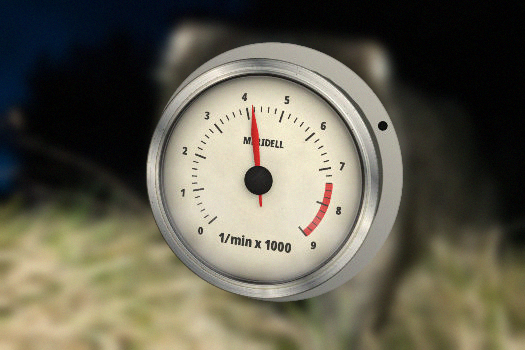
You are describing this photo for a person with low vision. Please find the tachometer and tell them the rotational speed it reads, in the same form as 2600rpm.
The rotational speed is 4200rpm
